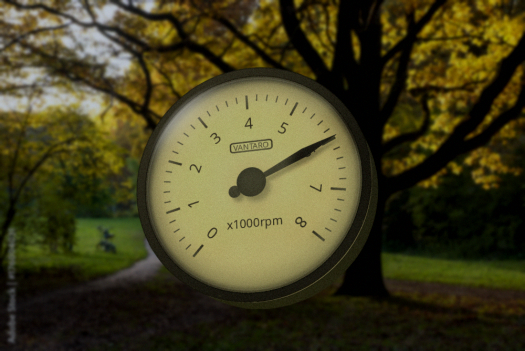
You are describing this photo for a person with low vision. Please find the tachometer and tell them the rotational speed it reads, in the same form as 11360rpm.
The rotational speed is 6000rpm
